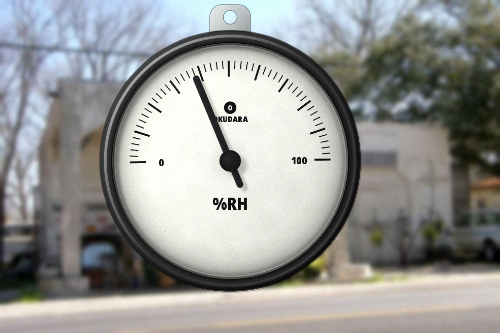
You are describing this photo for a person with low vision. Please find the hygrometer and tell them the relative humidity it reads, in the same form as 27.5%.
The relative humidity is 38%
